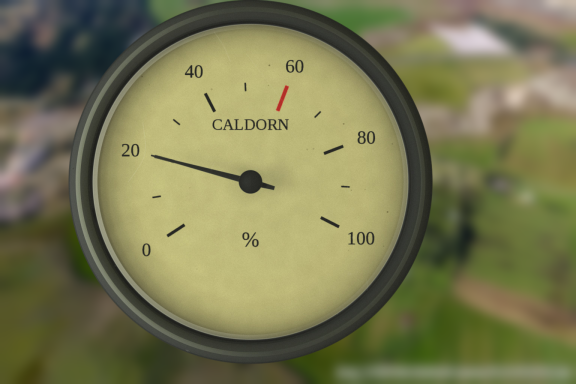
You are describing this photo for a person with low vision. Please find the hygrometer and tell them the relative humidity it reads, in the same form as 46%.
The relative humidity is 20%
